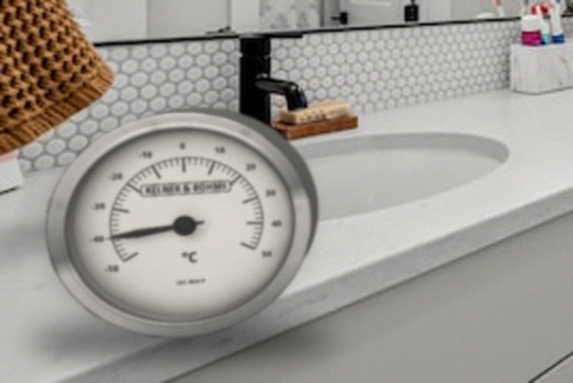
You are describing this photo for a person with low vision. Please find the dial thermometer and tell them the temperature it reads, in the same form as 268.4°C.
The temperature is -40°C
